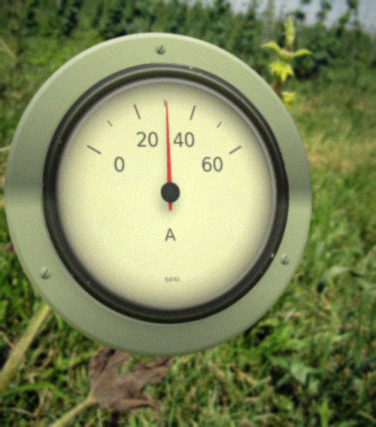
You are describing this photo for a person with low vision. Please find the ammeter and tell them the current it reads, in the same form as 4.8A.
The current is 30A
